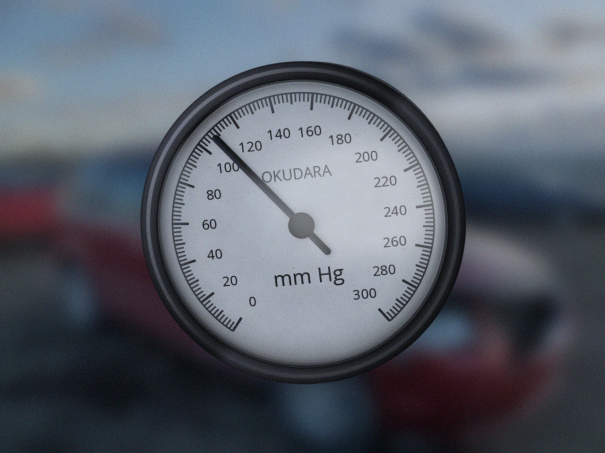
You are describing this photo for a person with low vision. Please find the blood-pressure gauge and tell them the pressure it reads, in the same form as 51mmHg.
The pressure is 108mmHg
